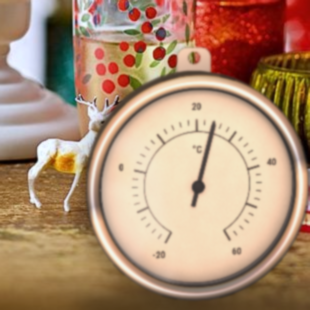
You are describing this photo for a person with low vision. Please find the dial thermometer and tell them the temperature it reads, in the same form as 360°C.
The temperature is 24°C
